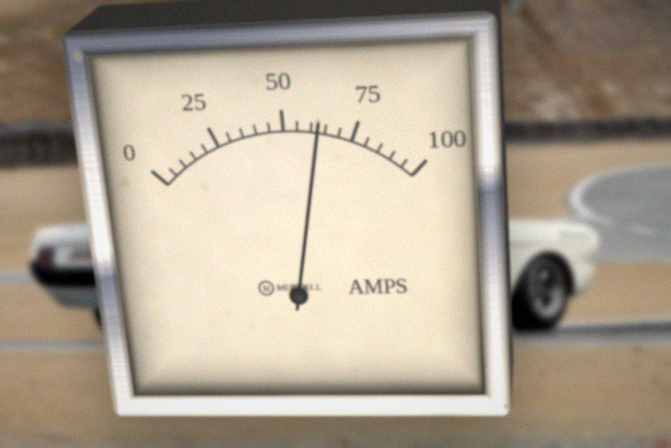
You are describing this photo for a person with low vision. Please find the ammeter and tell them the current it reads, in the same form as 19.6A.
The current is 62.5A
